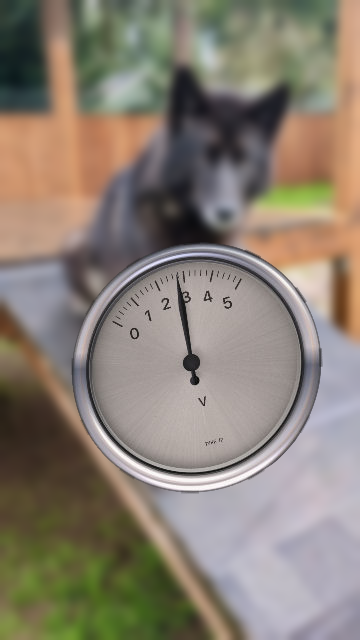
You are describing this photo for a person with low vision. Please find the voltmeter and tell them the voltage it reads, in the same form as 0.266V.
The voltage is 2.8V
